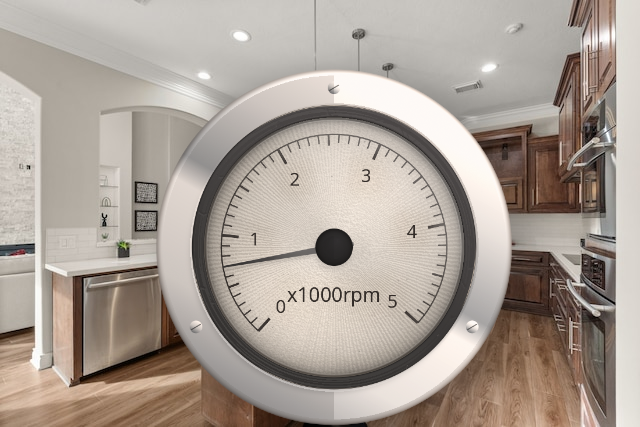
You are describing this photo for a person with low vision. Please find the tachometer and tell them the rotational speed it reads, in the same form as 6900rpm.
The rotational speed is 700rpm
